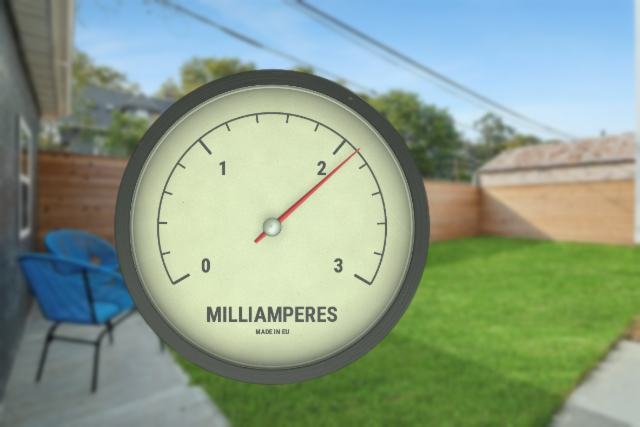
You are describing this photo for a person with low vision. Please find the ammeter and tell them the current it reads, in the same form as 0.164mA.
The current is 2.1mA
